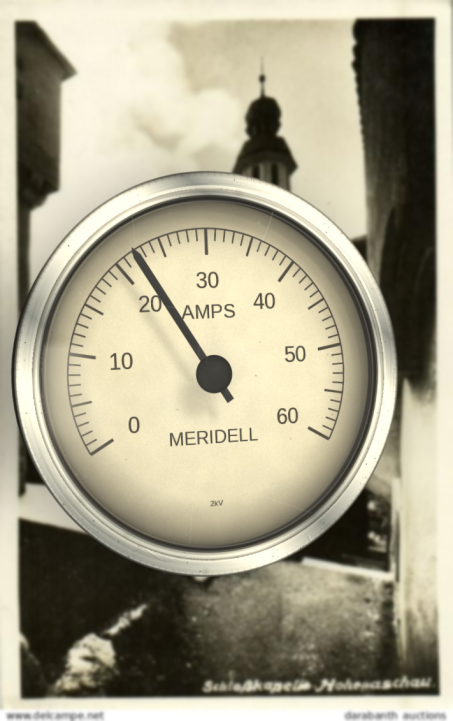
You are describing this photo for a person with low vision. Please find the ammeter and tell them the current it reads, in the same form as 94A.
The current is 22A
